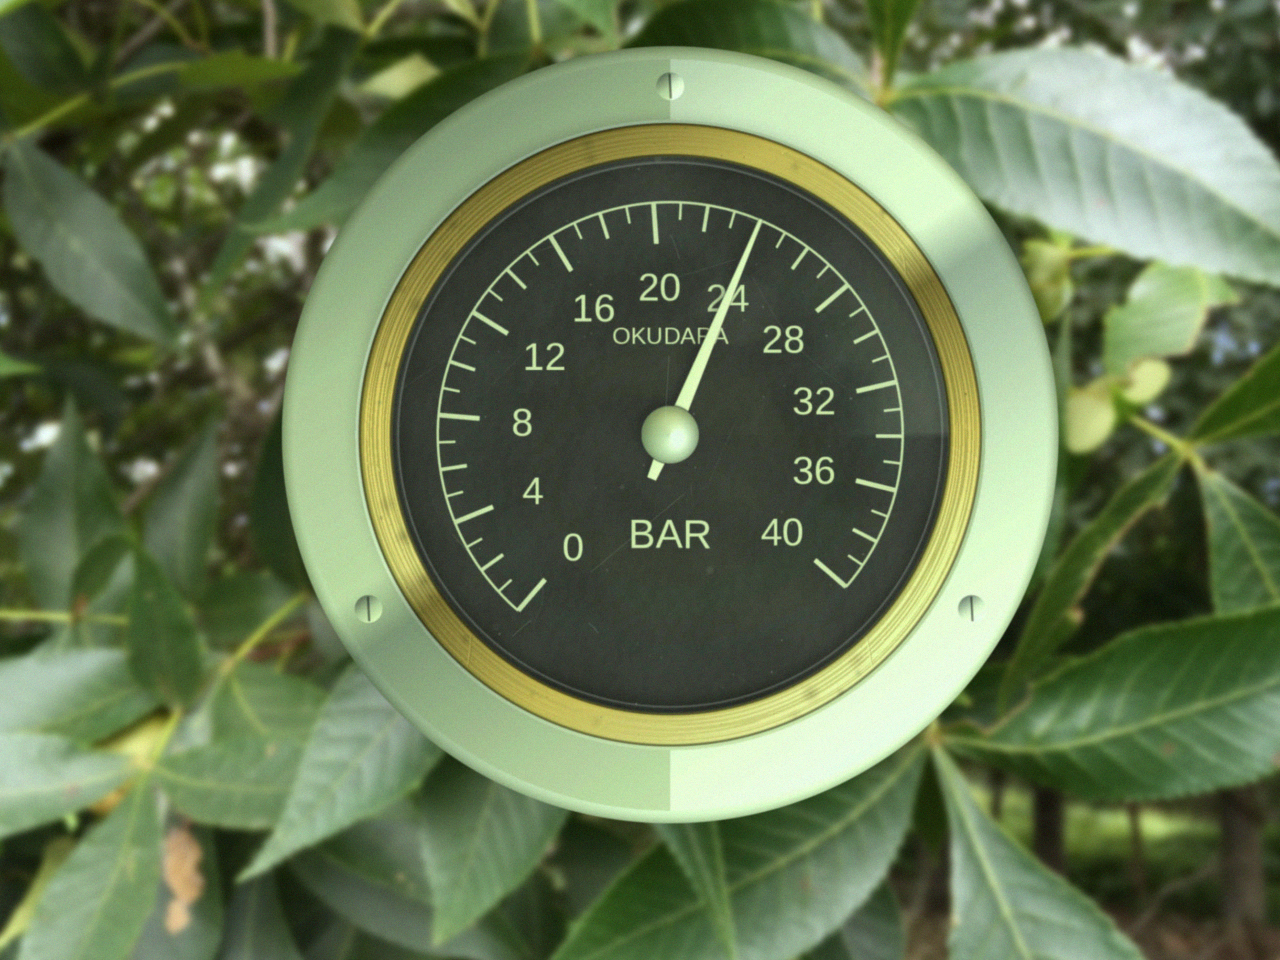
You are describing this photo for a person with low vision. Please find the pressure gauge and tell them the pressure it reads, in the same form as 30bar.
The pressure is 24bar
